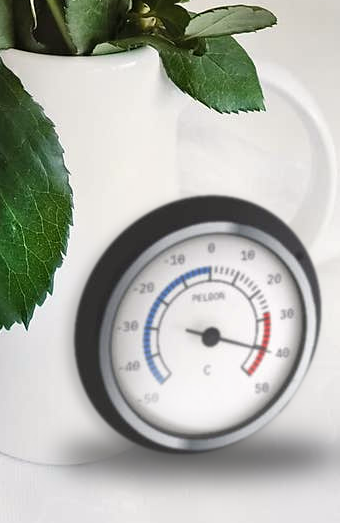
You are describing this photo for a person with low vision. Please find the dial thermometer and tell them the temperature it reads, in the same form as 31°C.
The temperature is 40°C
